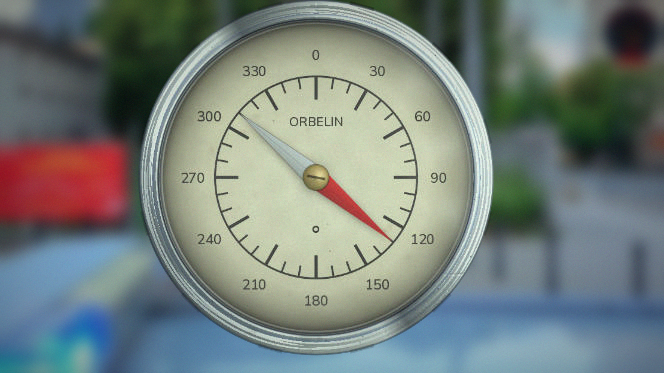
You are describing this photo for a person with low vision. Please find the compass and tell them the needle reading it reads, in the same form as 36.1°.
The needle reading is 130°
